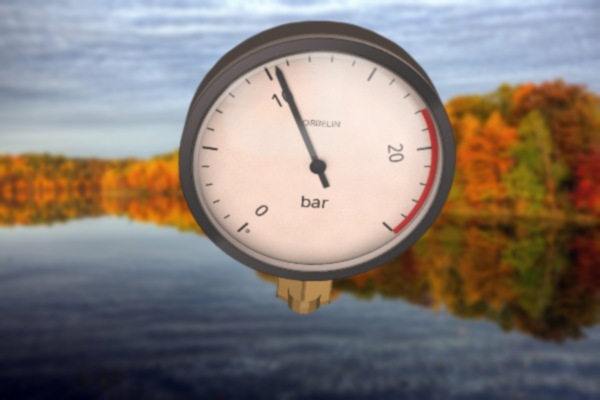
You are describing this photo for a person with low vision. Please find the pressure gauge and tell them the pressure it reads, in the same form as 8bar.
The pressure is 10.5bar
